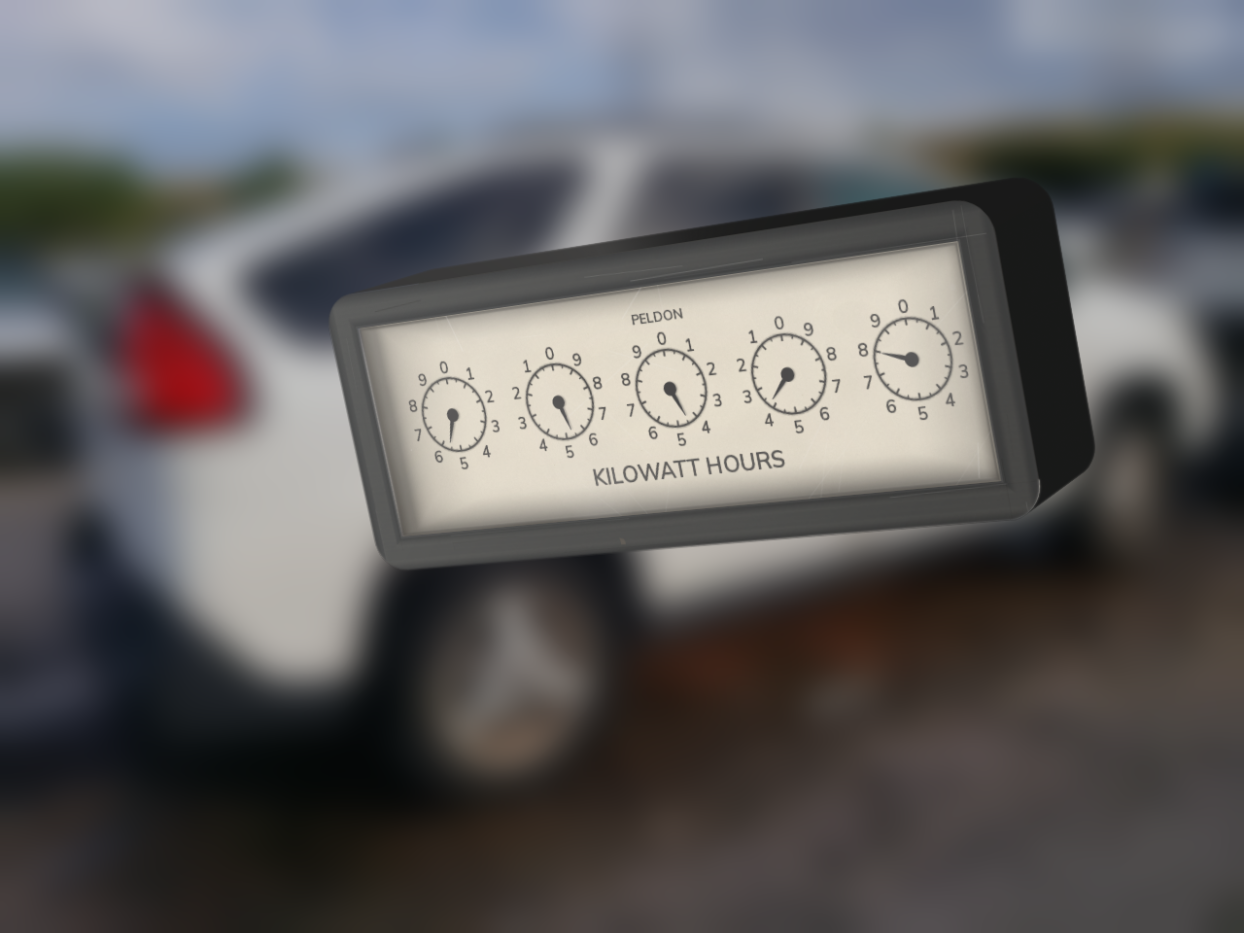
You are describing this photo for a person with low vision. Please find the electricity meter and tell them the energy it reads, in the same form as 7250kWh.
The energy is 55438kWh
